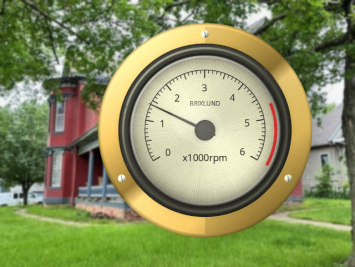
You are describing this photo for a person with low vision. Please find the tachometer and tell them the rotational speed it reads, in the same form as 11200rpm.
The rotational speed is 1400rpm
